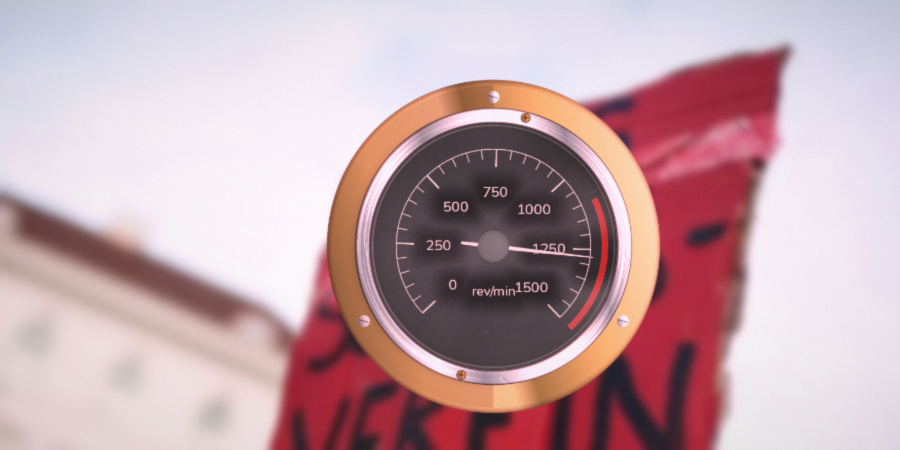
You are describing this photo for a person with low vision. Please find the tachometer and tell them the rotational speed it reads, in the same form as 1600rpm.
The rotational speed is 1275rpm
